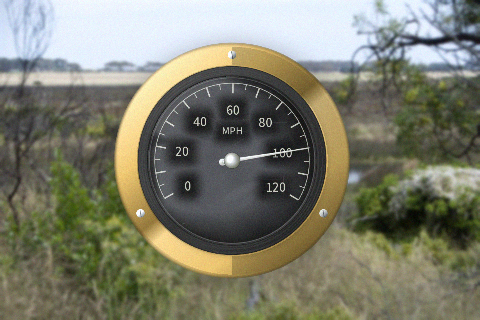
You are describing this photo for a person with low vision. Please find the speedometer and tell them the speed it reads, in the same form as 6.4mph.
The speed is 100mph
